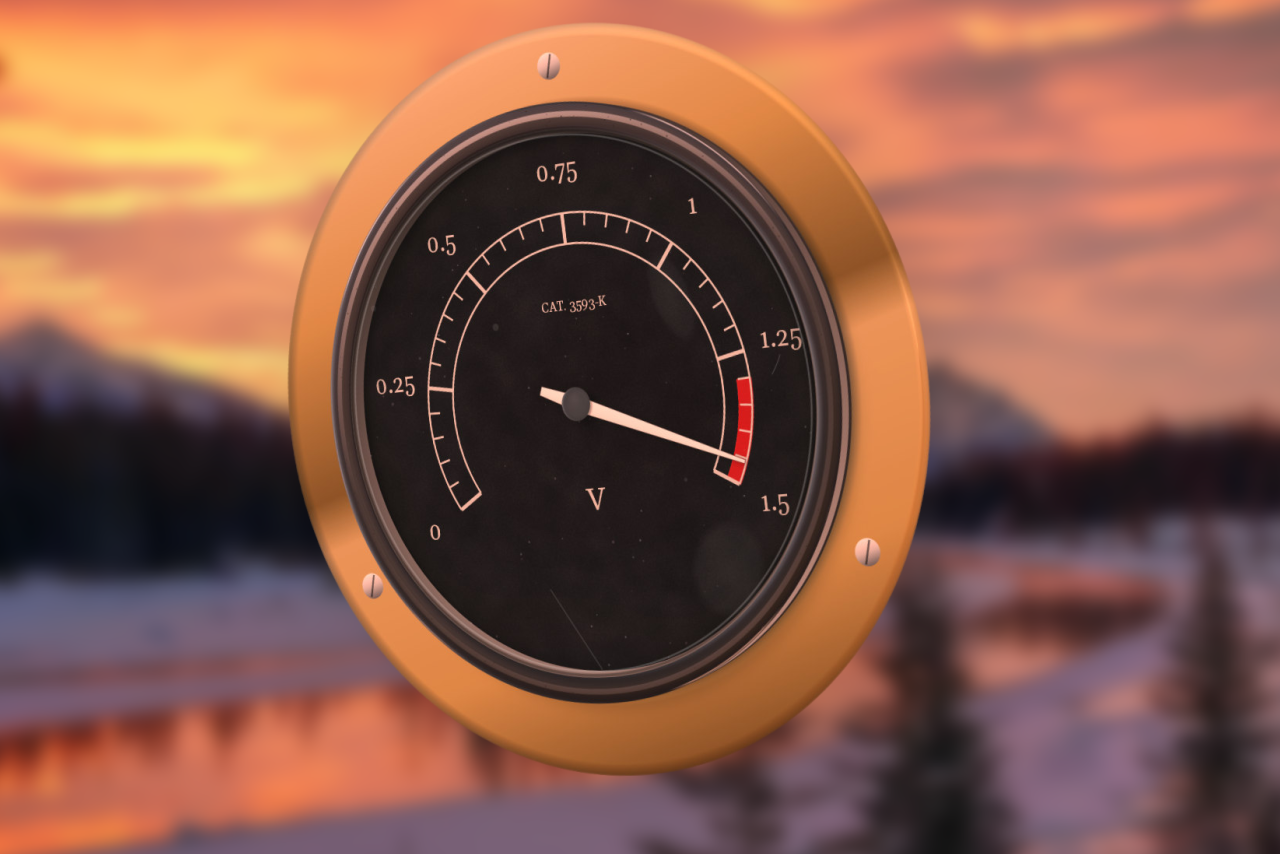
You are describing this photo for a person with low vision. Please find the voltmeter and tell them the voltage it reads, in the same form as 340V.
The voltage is 1.45V
